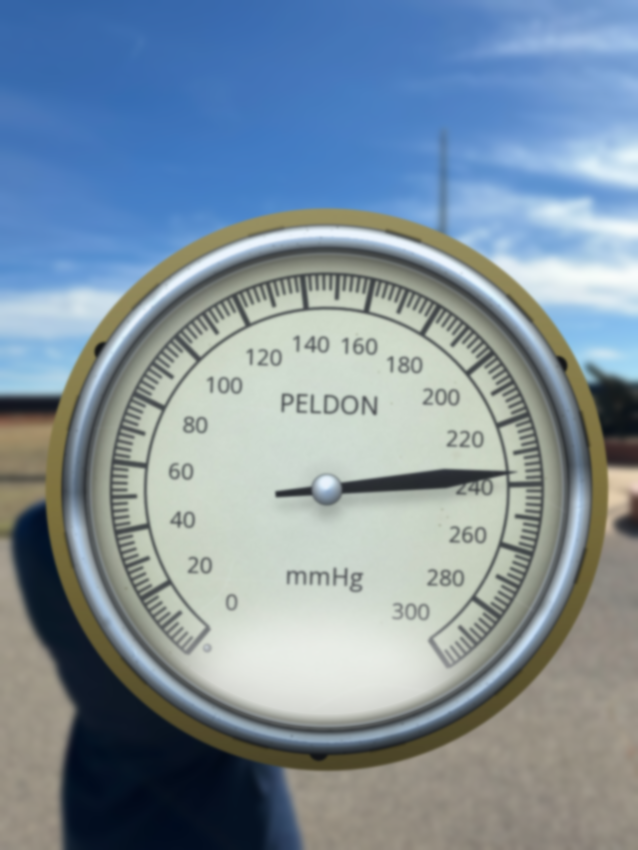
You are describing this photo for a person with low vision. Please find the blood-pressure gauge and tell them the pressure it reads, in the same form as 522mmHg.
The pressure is 236mmHg
